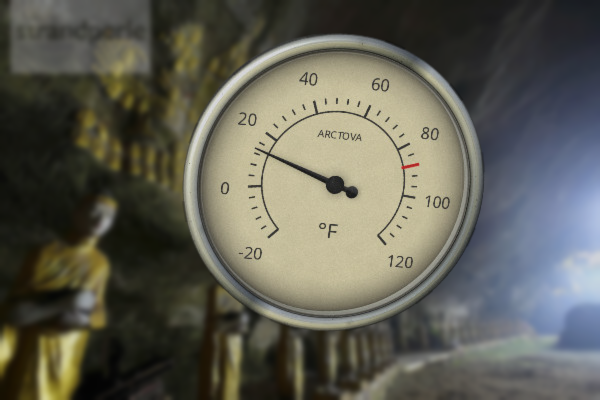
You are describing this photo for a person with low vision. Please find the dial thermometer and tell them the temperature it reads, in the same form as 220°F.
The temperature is 14°F
